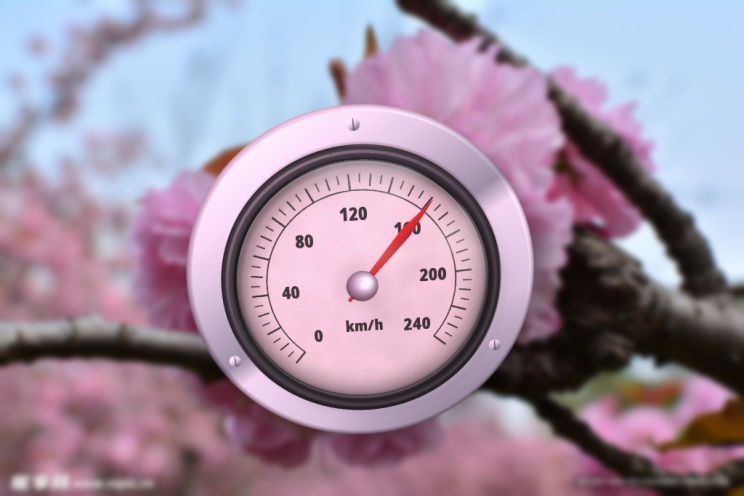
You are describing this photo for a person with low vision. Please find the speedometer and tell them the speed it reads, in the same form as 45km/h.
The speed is 160km/h
